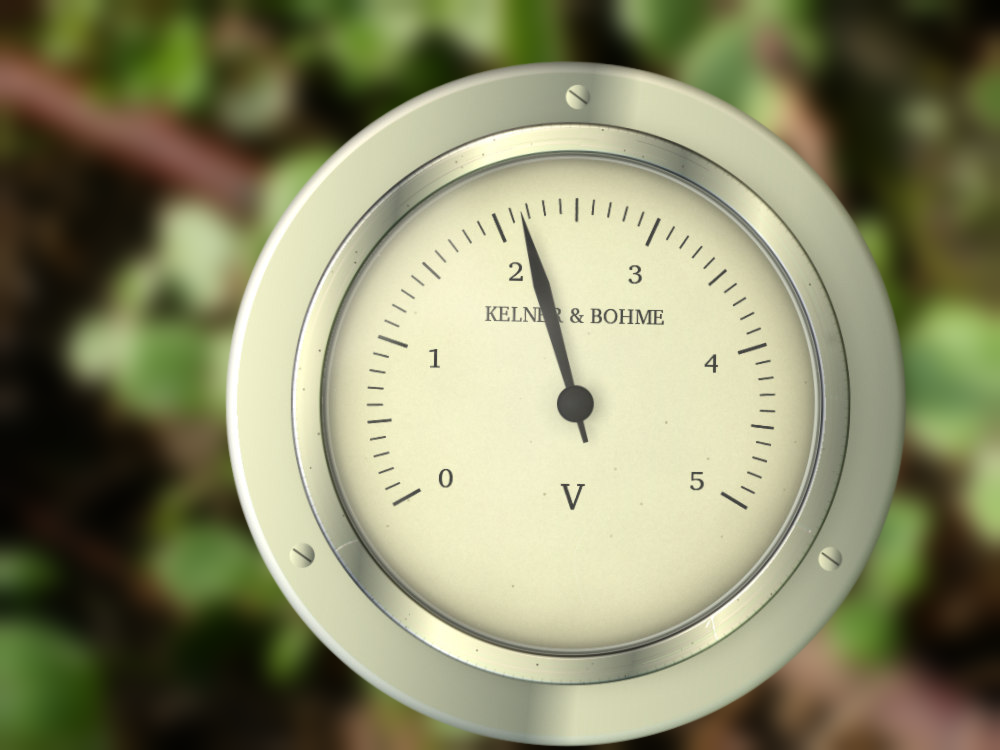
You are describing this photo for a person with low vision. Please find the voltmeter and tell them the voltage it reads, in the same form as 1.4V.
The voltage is 2.15V
